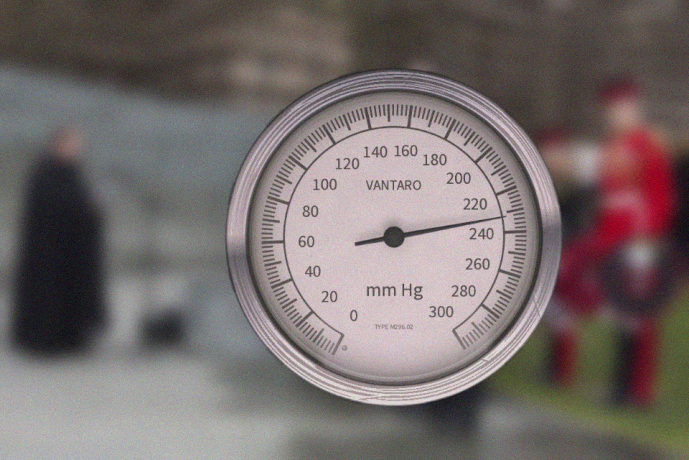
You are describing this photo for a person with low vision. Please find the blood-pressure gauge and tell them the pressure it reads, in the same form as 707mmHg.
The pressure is 232mmHg
